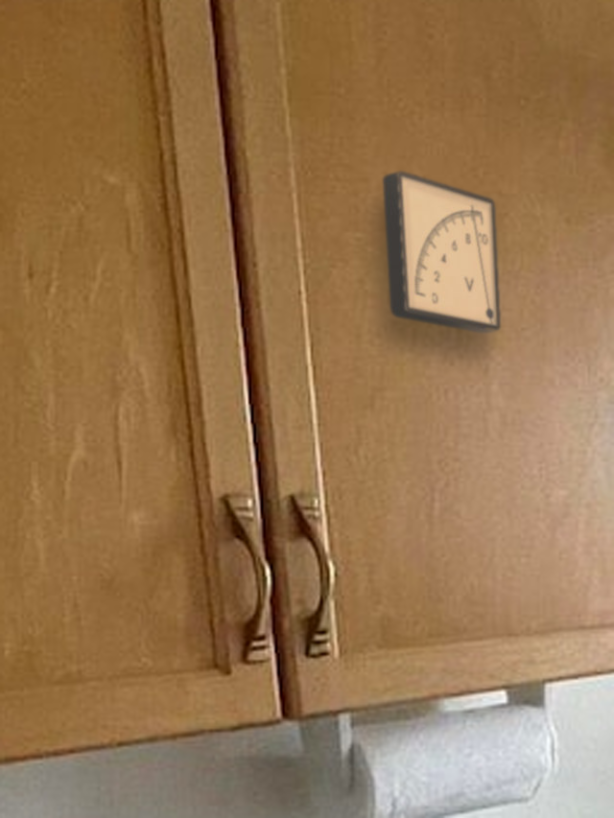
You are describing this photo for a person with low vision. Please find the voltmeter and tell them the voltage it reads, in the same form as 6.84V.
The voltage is 9V
